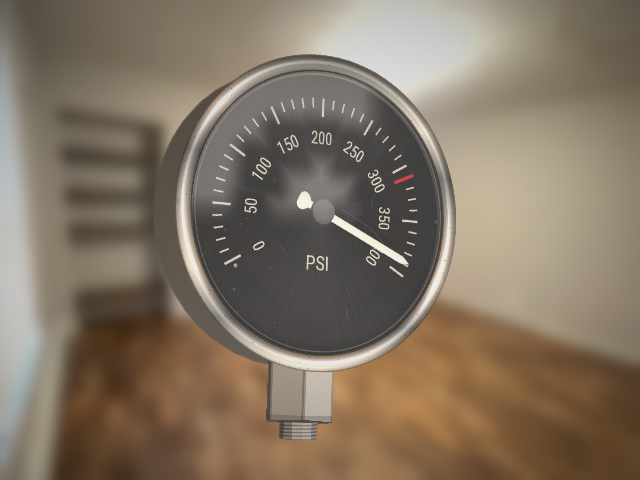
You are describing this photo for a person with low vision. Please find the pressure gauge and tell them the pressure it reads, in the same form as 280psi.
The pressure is 390psi
